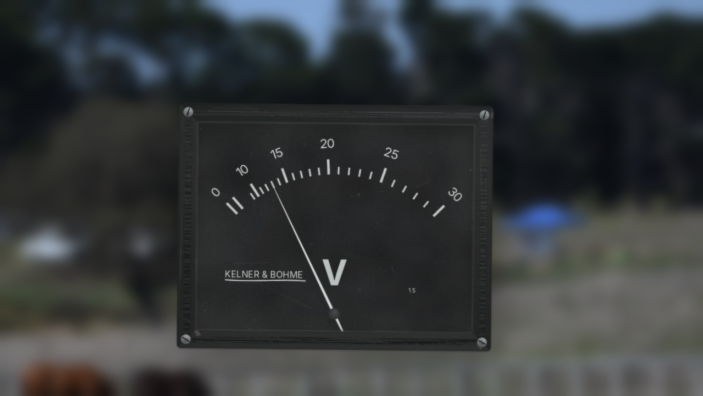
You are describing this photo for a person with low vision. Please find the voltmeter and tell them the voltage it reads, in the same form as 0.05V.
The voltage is 13V
